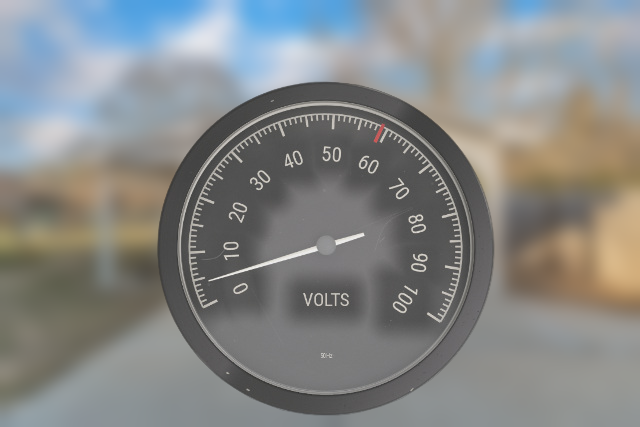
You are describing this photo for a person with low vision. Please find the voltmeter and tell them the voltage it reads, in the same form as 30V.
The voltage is 4V
